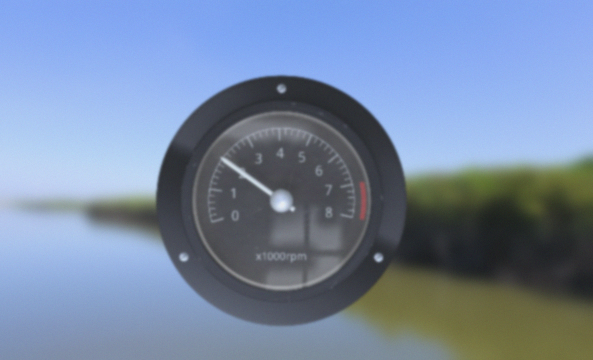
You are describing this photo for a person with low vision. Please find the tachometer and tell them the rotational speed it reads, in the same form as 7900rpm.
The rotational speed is 2000rpm
